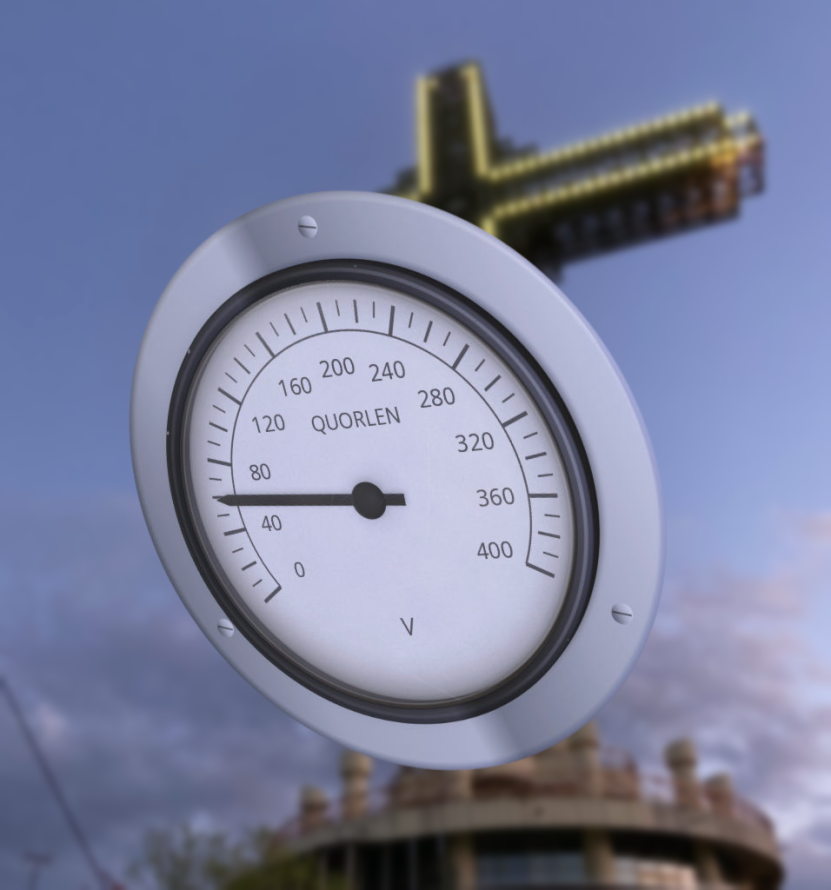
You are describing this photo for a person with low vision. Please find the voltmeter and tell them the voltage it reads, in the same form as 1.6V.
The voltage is 60V
